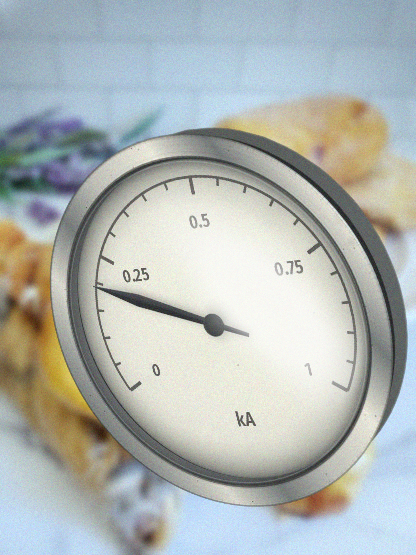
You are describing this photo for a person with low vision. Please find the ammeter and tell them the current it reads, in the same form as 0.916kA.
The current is 0.2kA
